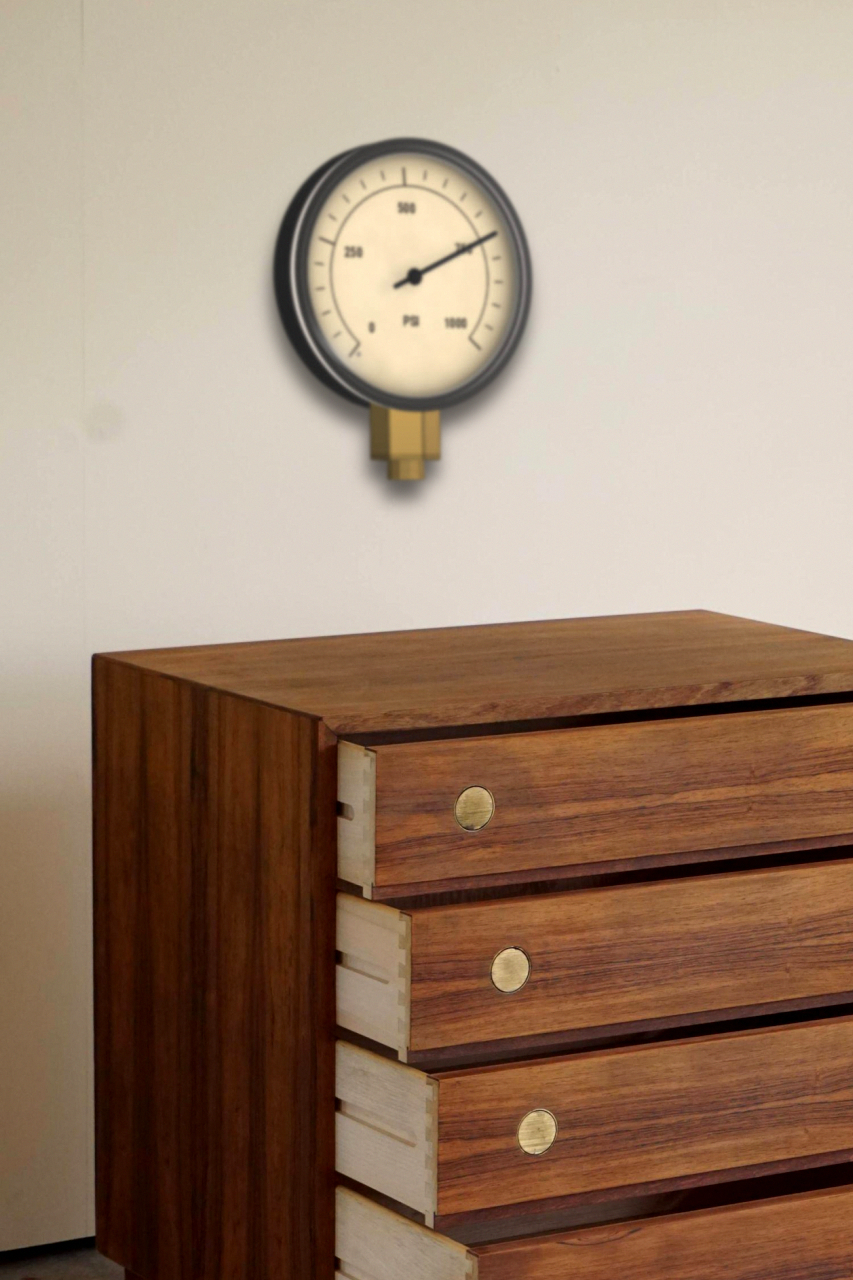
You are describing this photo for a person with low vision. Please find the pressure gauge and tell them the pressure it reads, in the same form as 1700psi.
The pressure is 750psi
